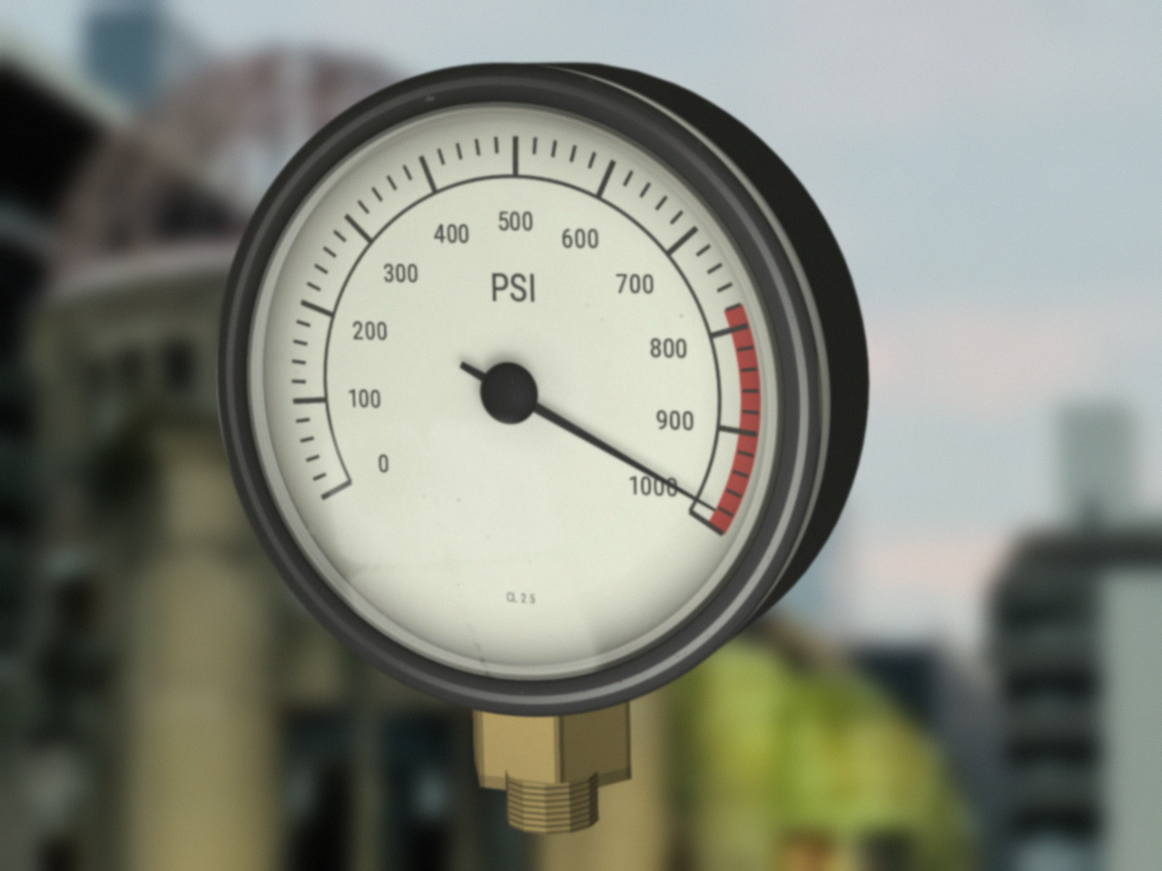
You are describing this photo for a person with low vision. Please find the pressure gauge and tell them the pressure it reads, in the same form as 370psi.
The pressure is 980psi
